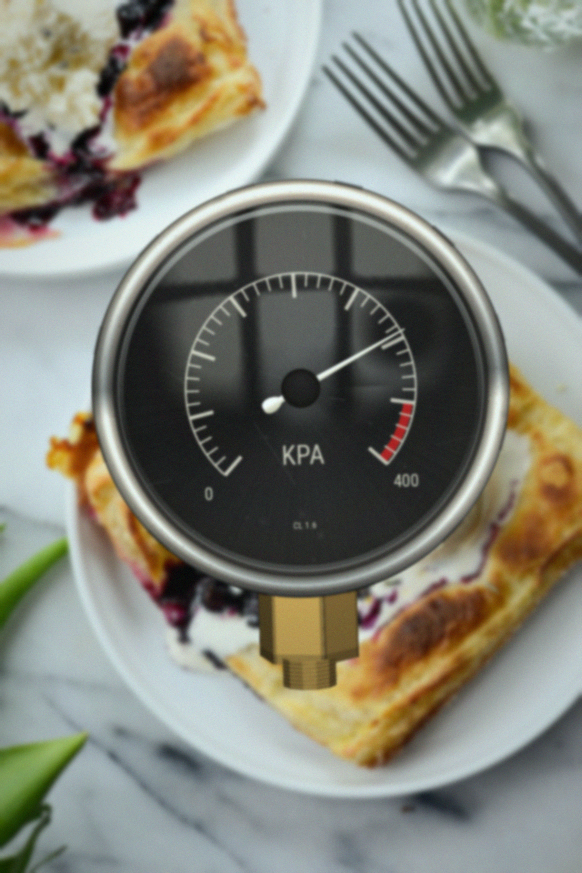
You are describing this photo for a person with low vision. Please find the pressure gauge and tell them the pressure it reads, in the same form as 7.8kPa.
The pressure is 295kPa
